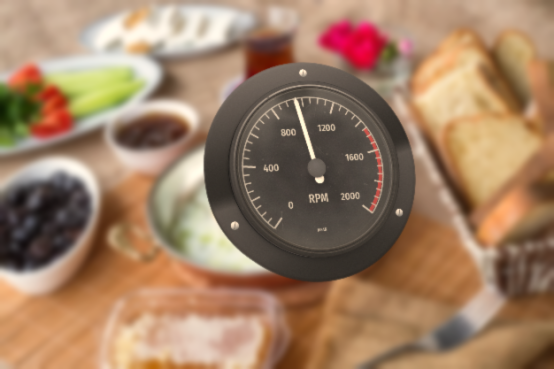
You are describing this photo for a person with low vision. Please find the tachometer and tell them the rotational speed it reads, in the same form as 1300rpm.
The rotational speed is 950rpm
